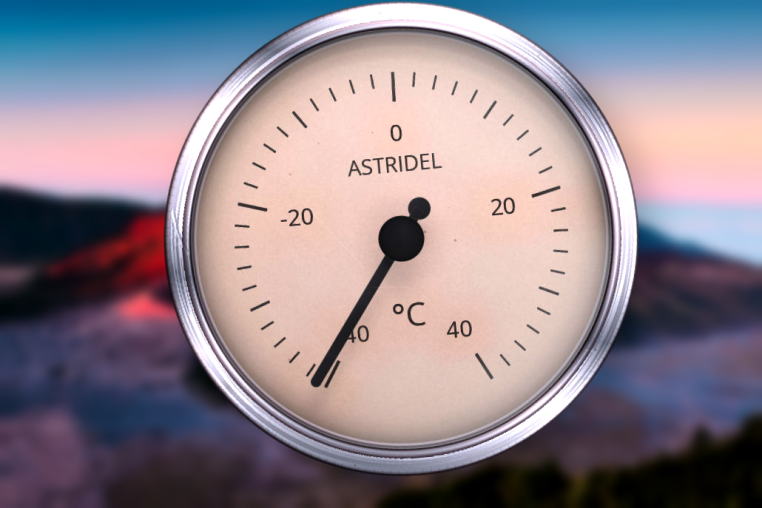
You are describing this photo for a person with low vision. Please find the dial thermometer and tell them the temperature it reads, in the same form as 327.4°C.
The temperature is -39°C
